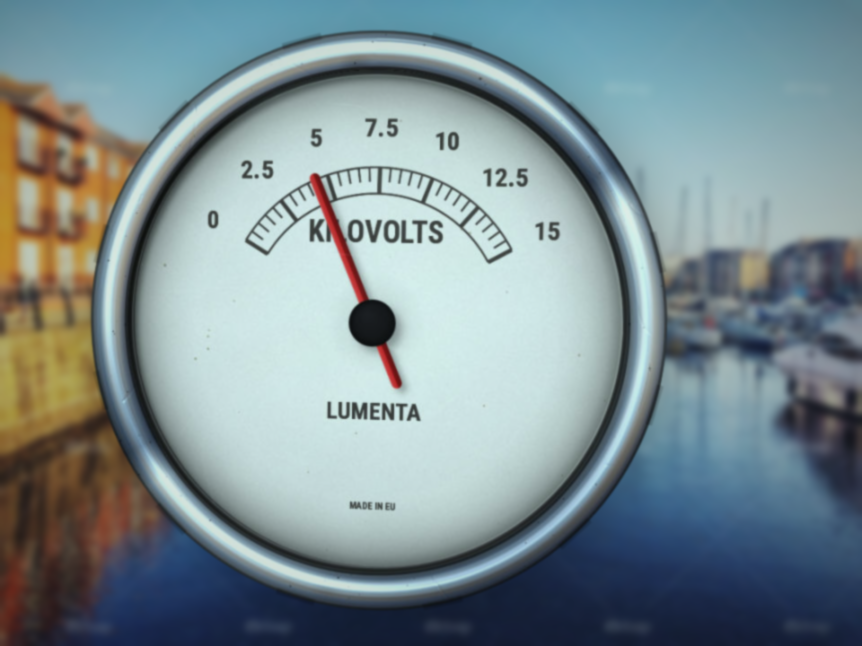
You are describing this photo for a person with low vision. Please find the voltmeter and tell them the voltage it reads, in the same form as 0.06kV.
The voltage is 4.5kV
